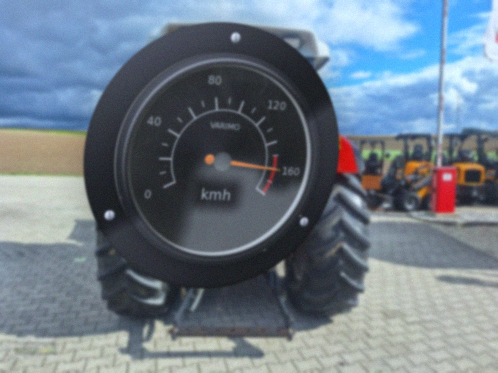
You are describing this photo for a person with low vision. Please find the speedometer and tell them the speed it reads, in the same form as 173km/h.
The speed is 160km/h
